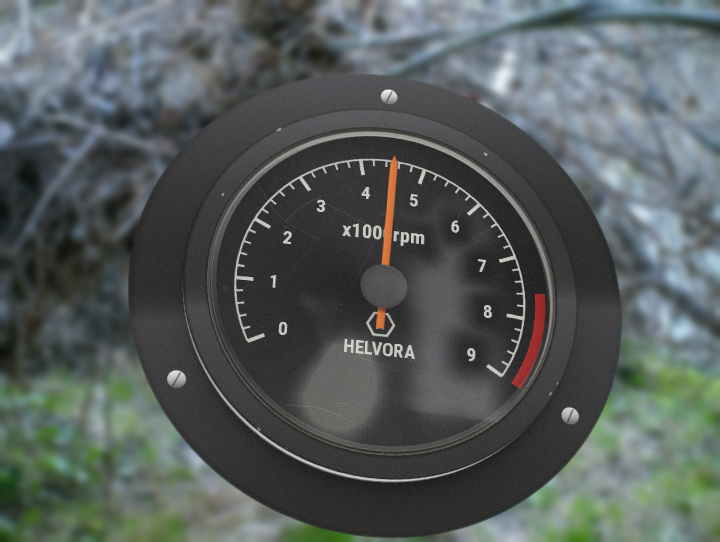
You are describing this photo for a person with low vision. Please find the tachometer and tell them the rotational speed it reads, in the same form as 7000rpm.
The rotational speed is 4500rpm
